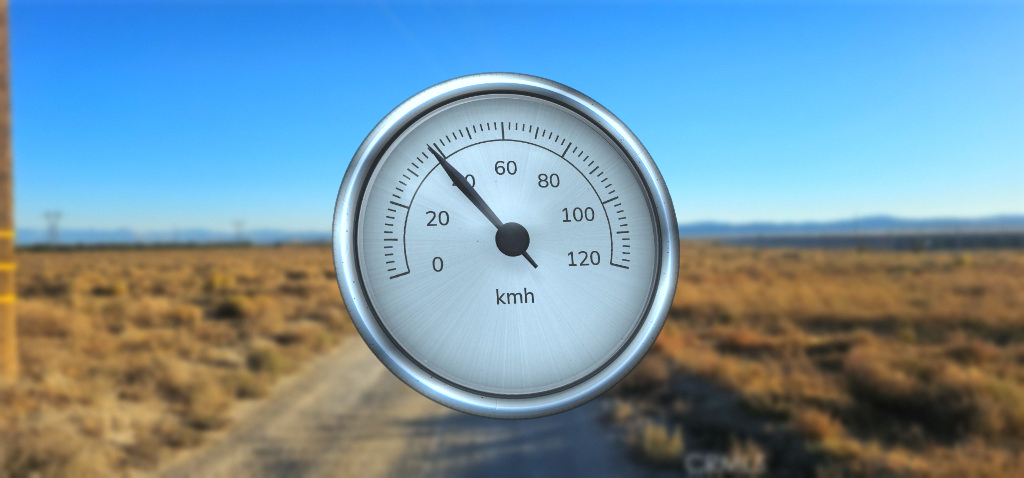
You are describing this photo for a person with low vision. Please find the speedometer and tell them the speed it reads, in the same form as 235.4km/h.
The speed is 38km/h
